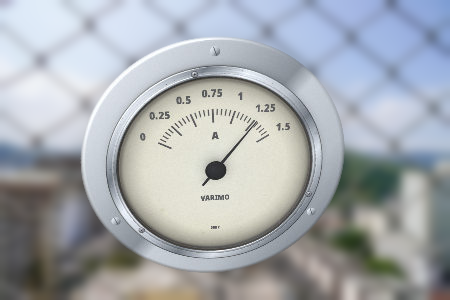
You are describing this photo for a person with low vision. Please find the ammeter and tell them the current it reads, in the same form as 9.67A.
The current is 1.25A
